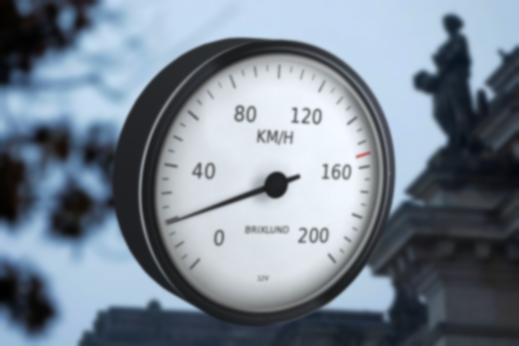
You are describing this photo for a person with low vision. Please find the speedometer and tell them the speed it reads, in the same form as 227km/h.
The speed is 20km/h
